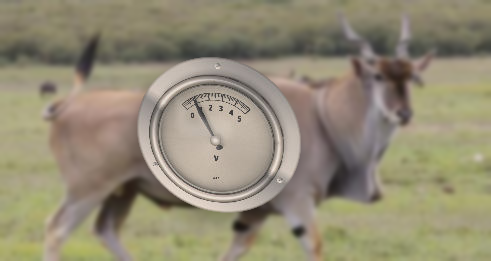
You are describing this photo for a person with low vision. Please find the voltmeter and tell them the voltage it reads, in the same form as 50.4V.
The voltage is 1V
